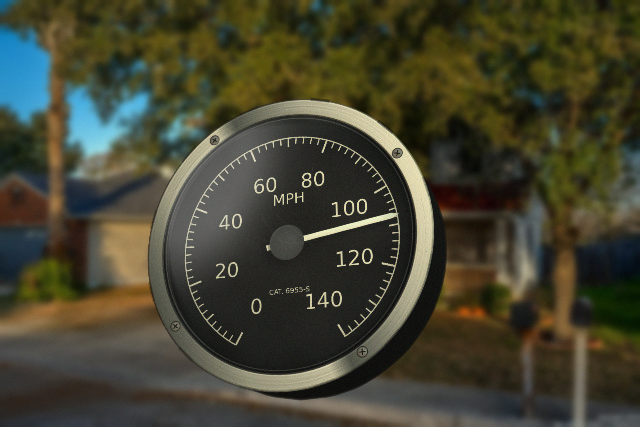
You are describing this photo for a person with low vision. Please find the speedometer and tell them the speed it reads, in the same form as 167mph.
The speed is 108mph
